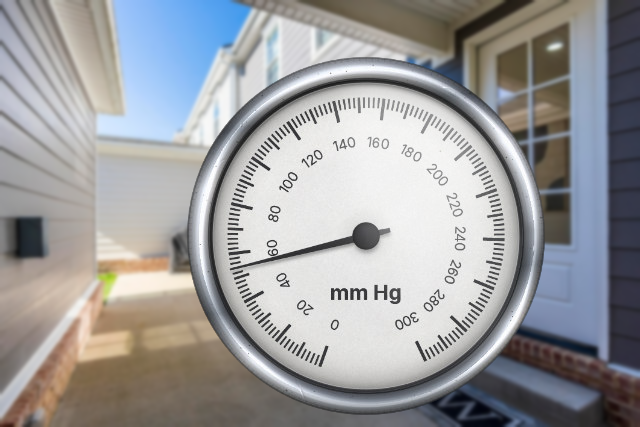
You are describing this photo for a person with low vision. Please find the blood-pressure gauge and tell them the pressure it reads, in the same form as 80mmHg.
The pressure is 54mmHg
